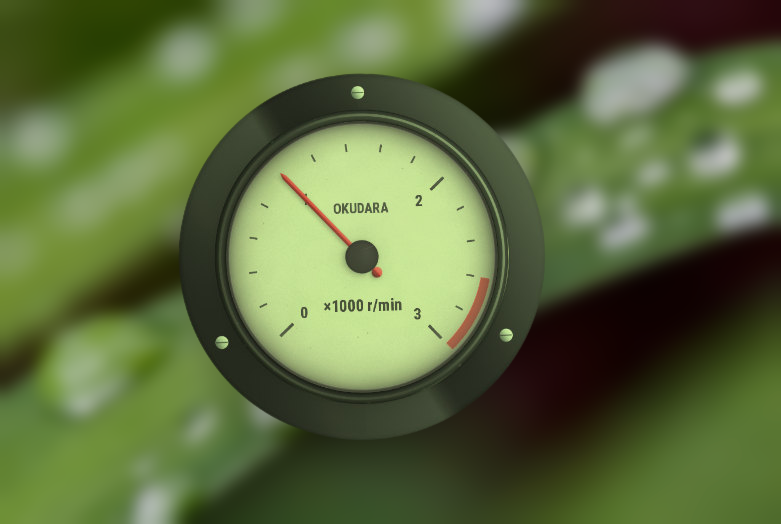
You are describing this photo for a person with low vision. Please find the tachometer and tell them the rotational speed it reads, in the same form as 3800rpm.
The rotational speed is 1000rpm
